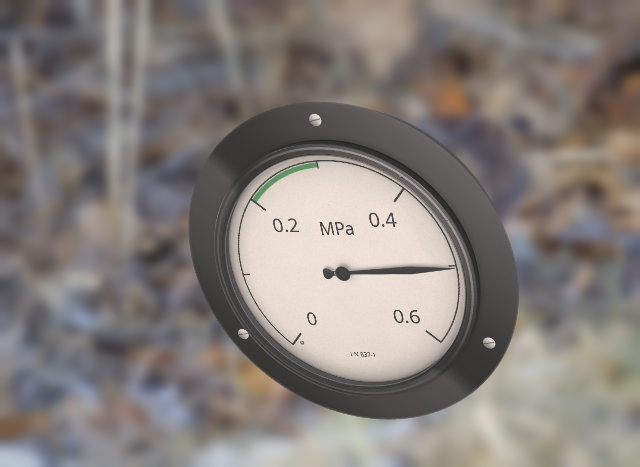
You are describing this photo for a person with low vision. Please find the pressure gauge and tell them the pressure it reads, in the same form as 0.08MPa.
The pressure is 0.5MPa
